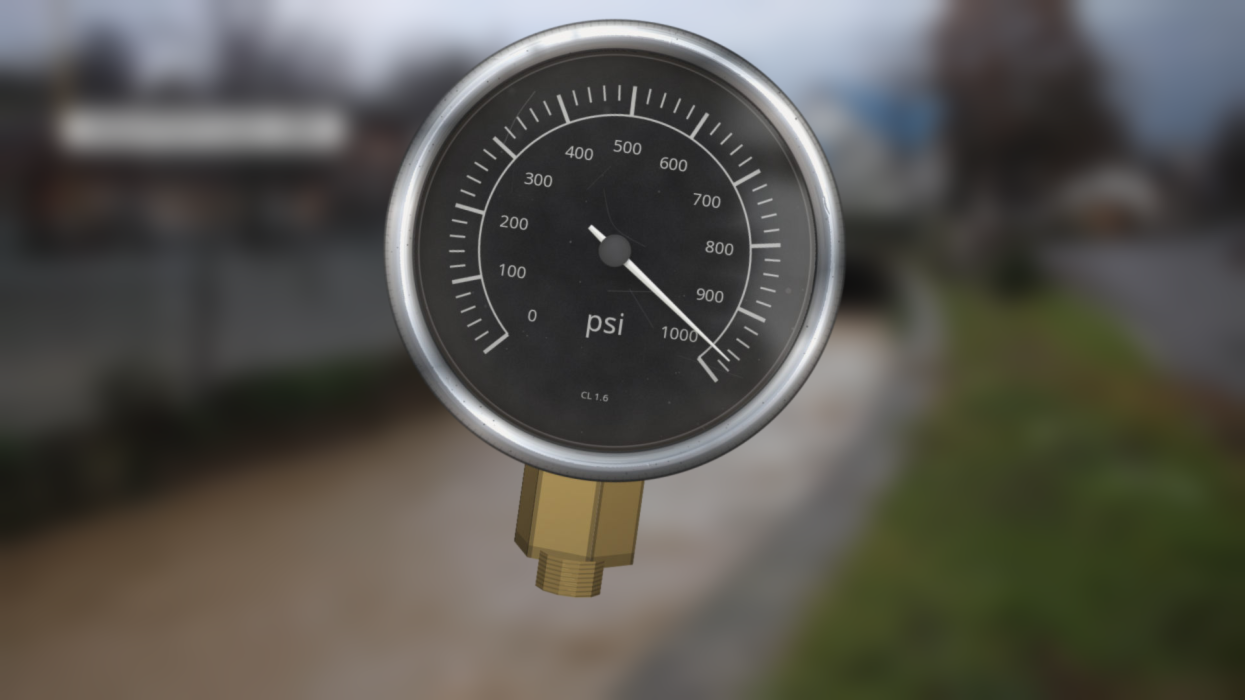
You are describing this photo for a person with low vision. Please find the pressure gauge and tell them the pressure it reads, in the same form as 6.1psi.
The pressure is 970psi
